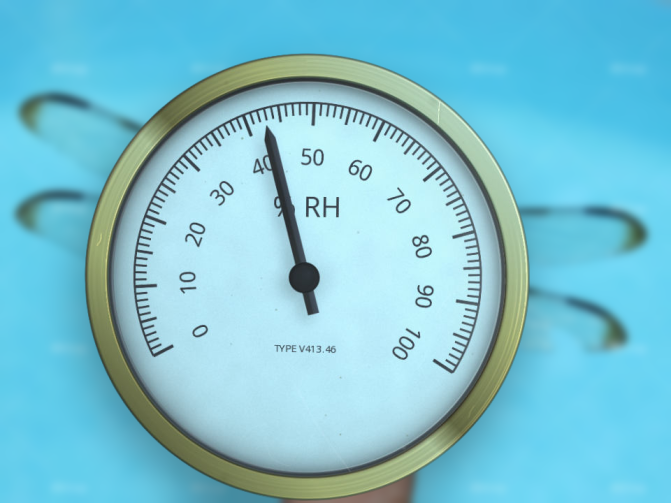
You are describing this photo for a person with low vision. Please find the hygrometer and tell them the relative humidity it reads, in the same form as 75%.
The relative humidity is 43%
